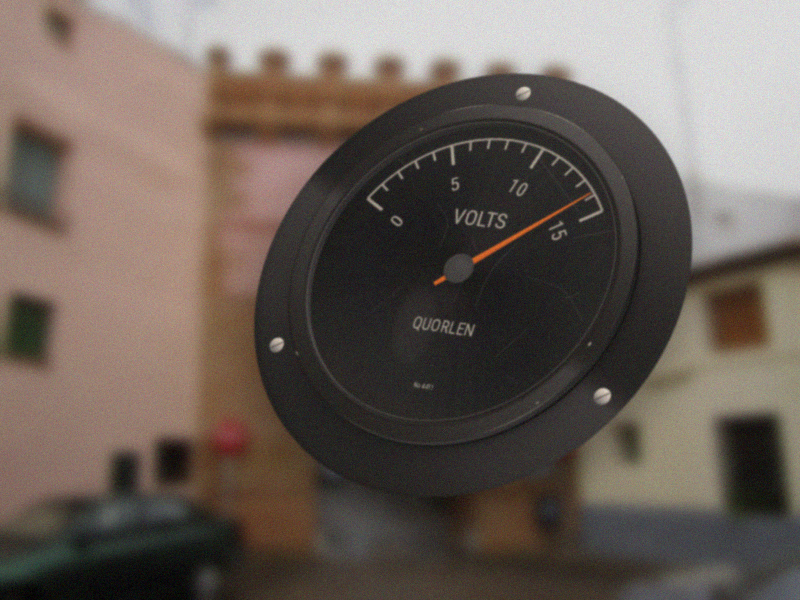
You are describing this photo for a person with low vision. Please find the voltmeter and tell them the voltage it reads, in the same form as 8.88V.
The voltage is 14V
